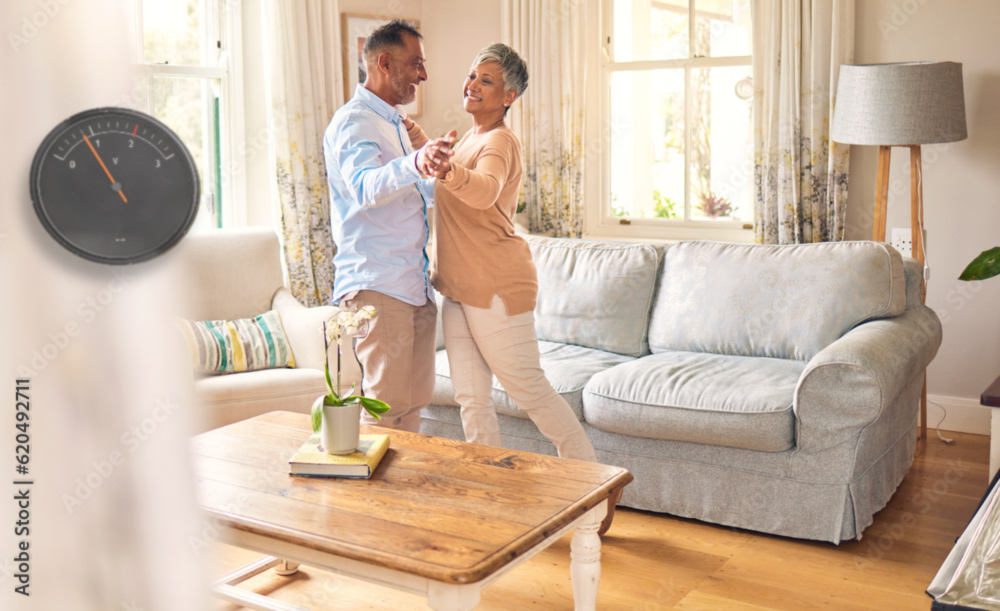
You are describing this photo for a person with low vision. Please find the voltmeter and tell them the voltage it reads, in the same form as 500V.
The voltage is 0.8V
